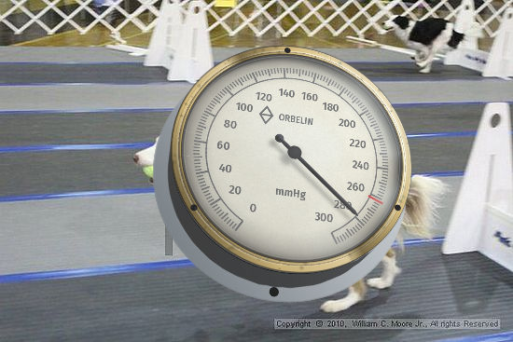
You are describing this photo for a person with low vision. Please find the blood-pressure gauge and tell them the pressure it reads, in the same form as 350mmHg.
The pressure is 280mmHg
